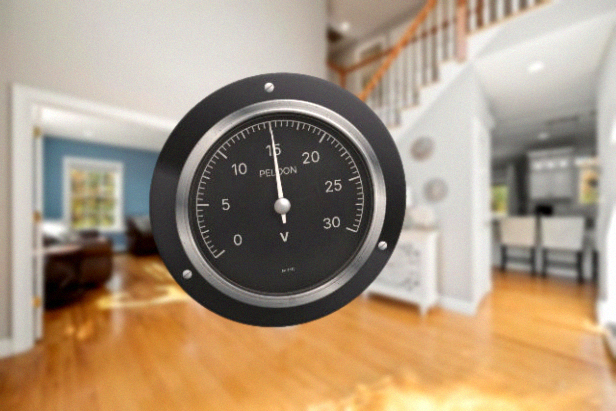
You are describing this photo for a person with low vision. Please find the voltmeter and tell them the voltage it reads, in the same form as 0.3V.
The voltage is 15V
